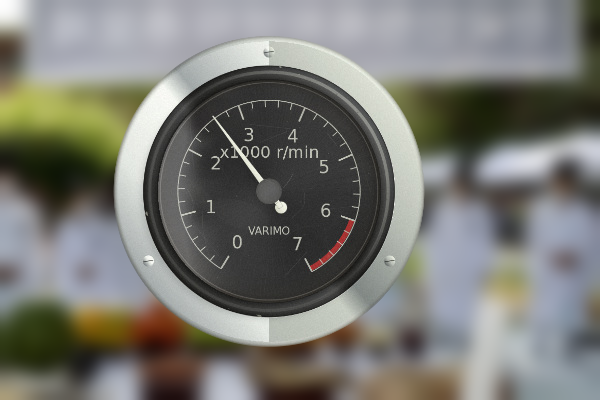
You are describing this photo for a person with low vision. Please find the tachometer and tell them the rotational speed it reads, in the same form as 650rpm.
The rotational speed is 2600rpm
